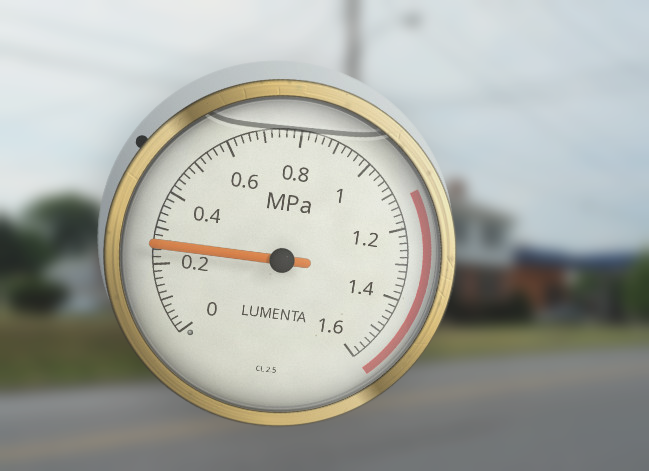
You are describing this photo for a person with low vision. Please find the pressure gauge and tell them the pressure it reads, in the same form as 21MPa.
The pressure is 0.26MPa
